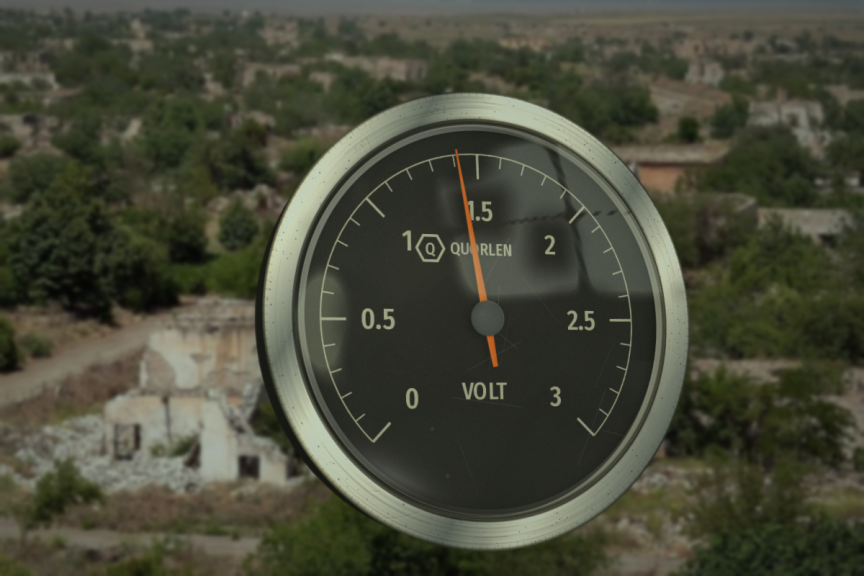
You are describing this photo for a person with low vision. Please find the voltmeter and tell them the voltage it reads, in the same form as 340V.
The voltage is 1.4V
